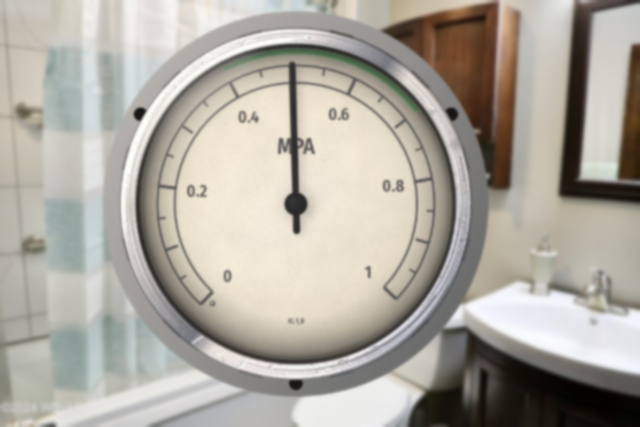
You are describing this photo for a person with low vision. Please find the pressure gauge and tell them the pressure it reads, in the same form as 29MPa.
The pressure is 0.5MPa
